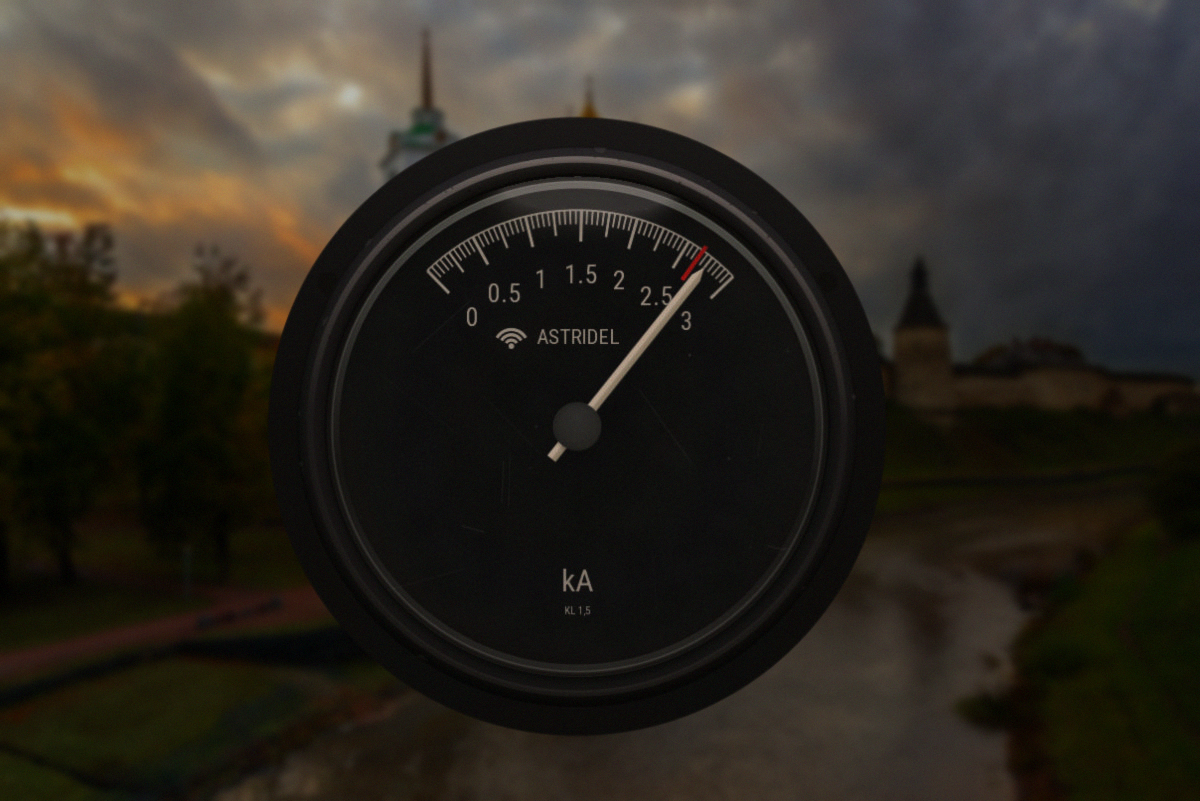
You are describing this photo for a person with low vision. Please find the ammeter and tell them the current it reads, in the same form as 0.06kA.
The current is 2.75kA
